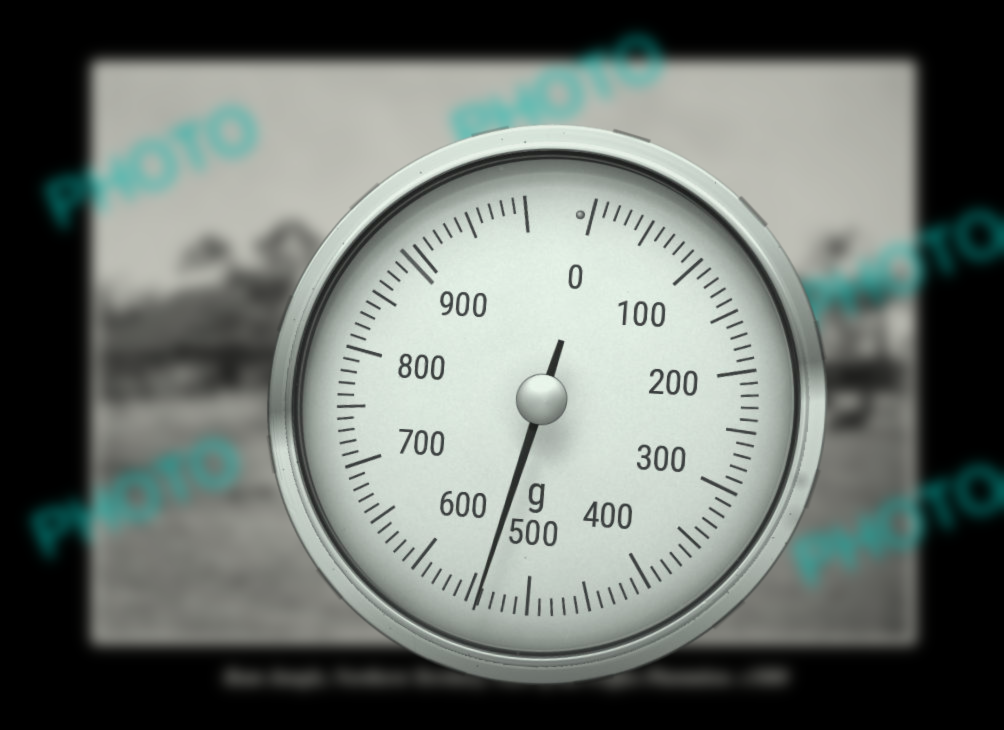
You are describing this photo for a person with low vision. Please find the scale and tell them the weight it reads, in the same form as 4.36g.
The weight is 540g
